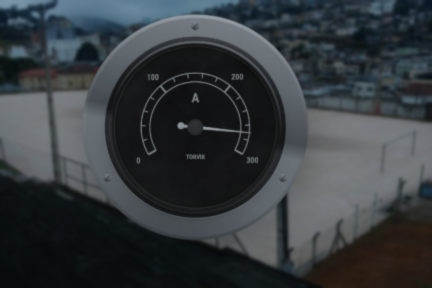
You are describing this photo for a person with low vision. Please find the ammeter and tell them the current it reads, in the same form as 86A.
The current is 270A
